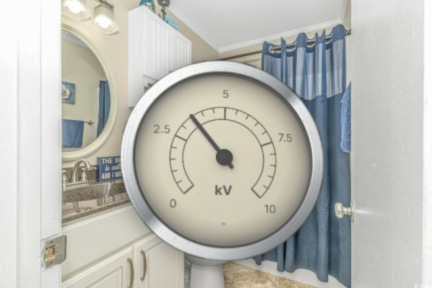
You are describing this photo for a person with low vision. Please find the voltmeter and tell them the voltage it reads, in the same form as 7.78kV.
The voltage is 3.5kV
